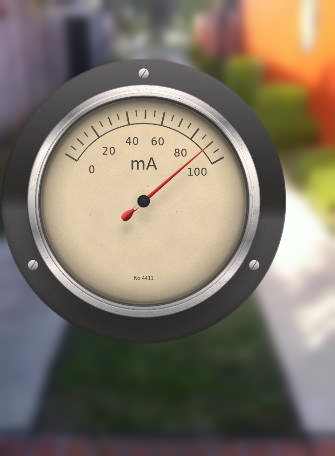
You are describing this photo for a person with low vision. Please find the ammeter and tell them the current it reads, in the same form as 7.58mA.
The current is 90mA
